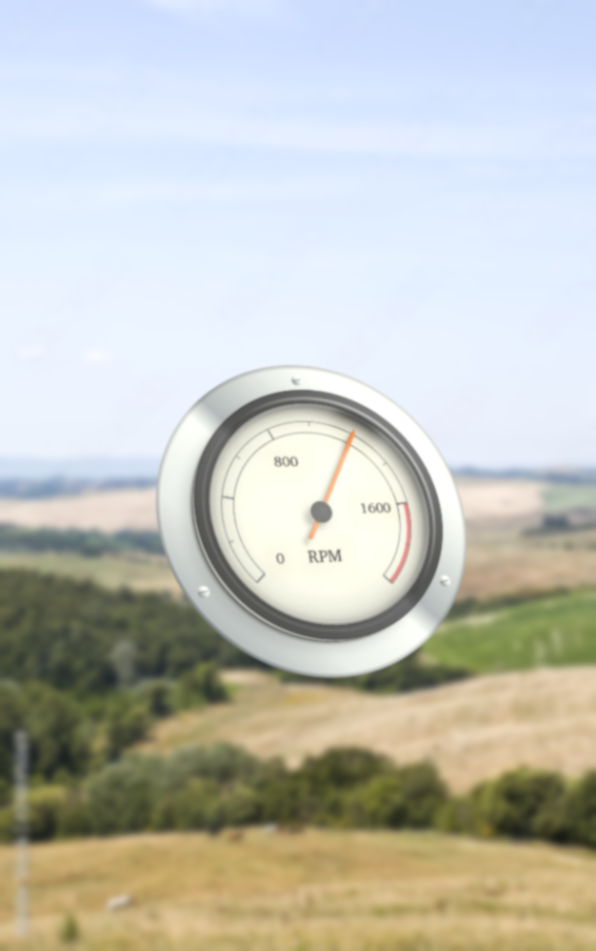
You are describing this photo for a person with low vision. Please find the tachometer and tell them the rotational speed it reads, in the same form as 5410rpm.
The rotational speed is 1200rpm
